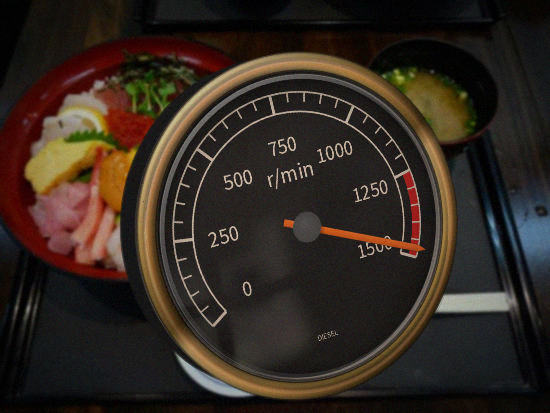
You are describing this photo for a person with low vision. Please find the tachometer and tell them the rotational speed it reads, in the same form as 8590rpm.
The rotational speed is 1475rpm
